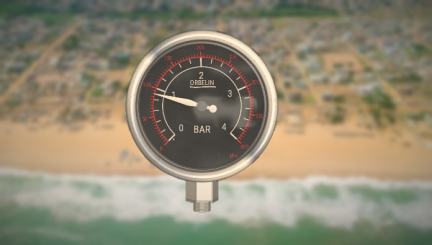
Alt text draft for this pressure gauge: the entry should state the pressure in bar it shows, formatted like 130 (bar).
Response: 0.9 (bar)
